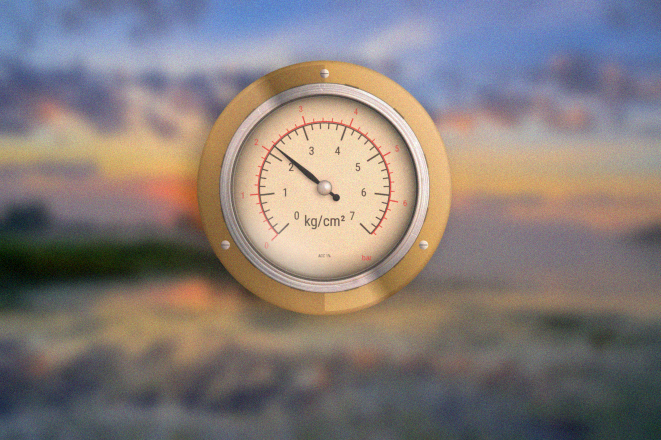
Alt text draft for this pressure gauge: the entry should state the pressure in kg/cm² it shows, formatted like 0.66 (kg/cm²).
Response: 2.2 (kg/cm²)
